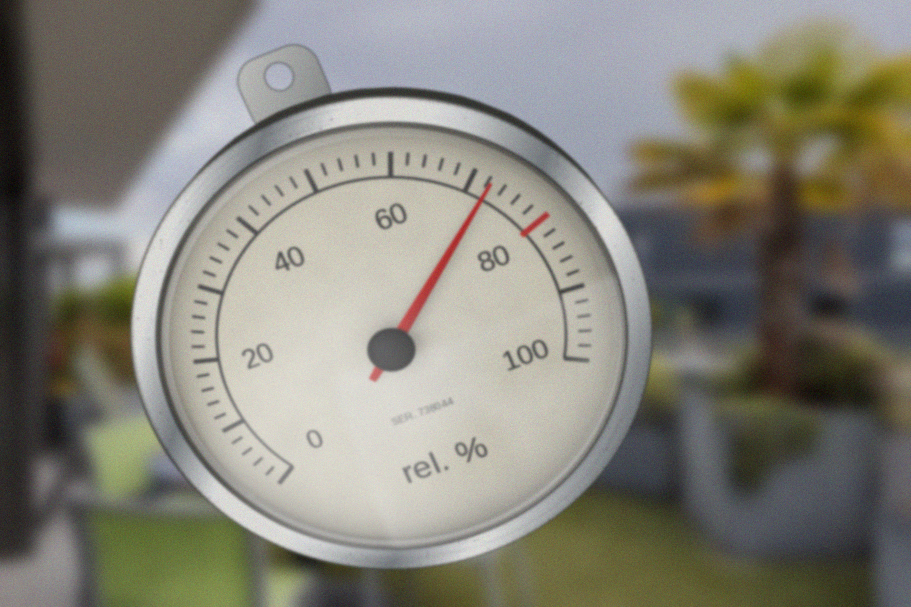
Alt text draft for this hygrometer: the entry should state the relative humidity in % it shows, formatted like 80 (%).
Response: 72 (%)
